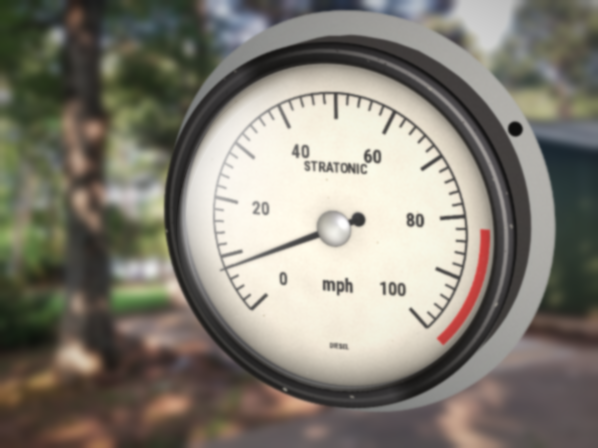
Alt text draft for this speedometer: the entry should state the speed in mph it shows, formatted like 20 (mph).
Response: 8 (mph)
